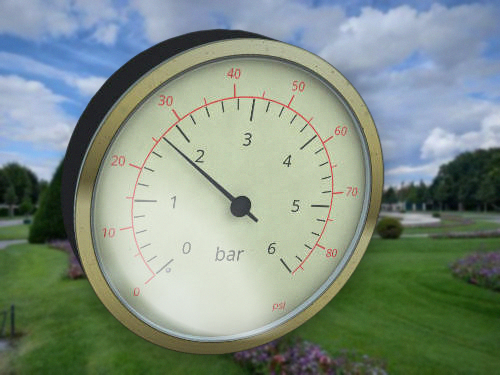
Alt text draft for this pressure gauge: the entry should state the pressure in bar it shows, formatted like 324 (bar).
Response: 1.8 (bar)
